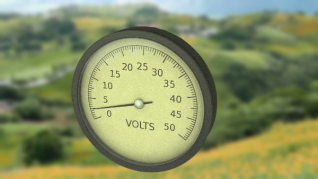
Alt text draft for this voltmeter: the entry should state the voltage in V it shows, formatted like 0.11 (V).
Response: 2.5 (V)
